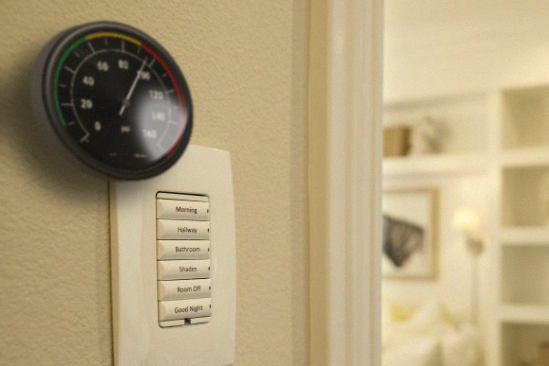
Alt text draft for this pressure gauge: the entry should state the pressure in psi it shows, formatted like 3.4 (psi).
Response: 95 (psi)
